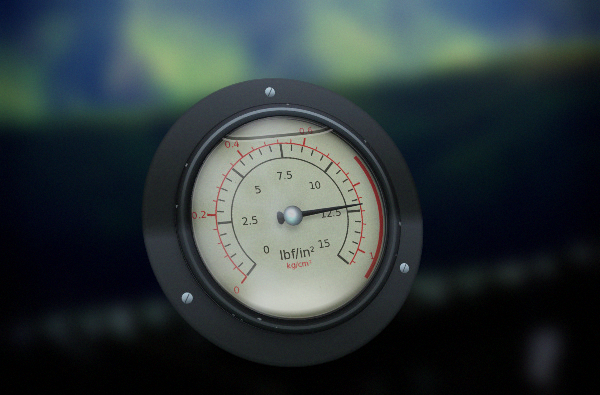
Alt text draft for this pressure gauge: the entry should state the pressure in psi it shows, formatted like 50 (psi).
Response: 12.25 (psi)
